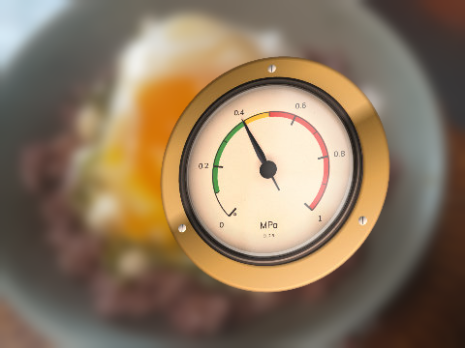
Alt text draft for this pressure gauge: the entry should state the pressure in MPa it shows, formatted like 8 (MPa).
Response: 0.4 (MPa)
